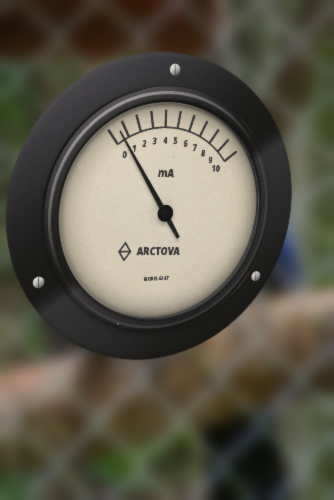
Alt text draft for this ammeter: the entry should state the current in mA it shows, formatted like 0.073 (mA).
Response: 0.5 (mA)
